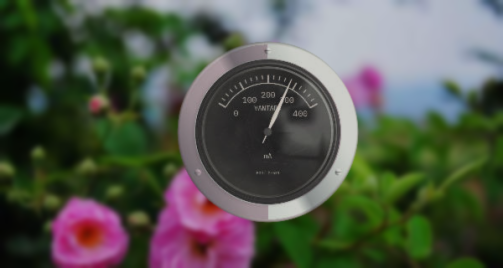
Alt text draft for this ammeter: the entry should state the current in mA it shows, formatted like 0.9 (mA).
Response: 280 (mA)
